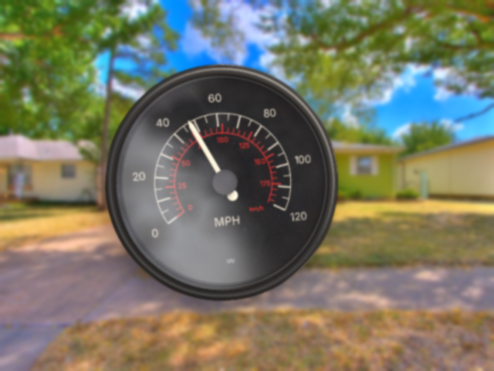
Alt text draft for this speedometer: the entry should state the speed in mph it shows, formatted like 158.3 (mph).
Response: 47.5 (mph)
